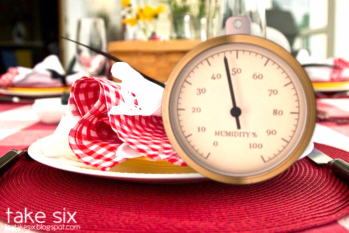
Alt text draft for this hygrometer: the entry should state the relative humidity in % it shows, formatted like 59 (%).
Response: 46 (%)
